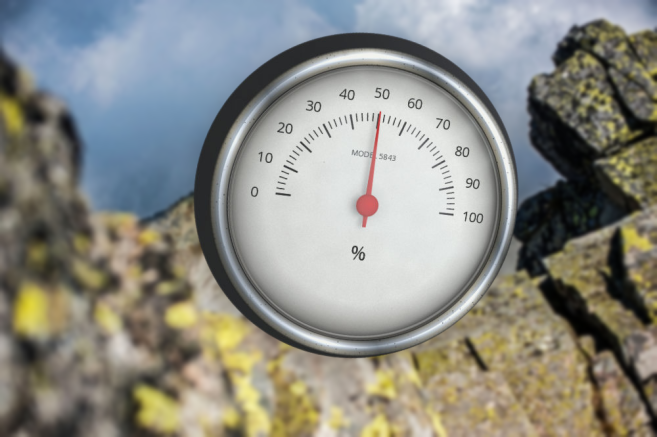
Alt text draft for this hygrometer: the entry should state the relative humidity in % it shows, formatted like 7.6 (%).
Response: 50 (%)
